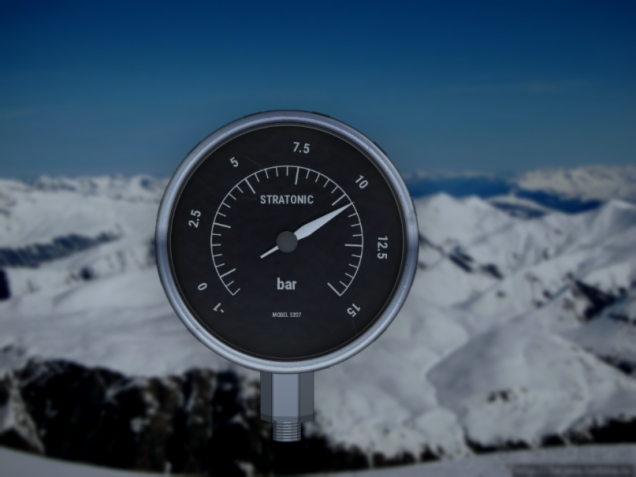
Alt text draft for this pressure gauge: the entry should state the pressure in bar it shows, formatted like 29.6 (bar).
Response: 10.5 (bar)
